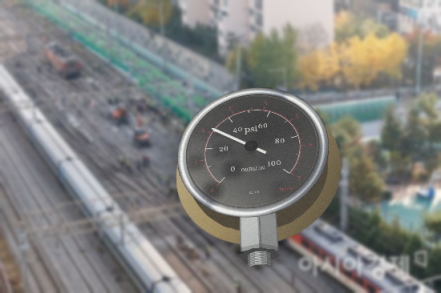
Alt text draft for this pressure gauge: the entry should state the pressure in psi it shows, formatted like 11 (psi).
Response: 30 (psi)
